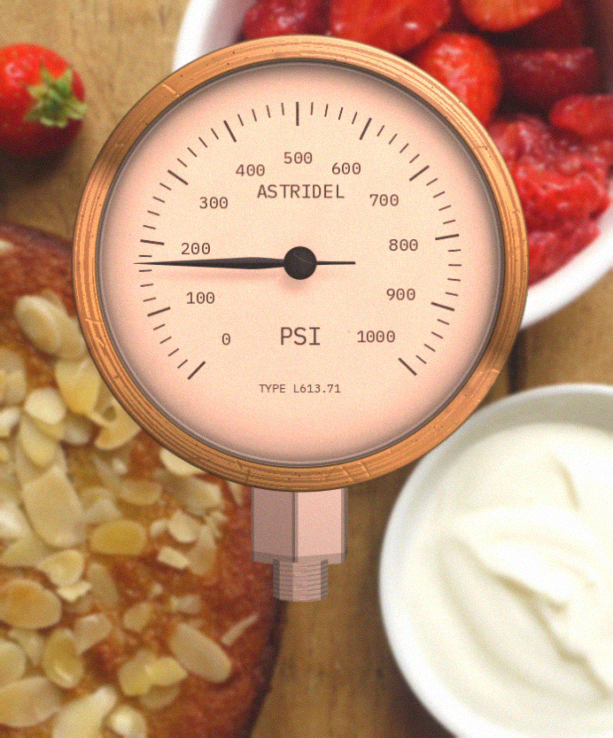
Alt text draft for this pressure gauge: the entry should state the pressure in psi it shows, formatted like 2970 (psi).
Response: 170 (psi)
